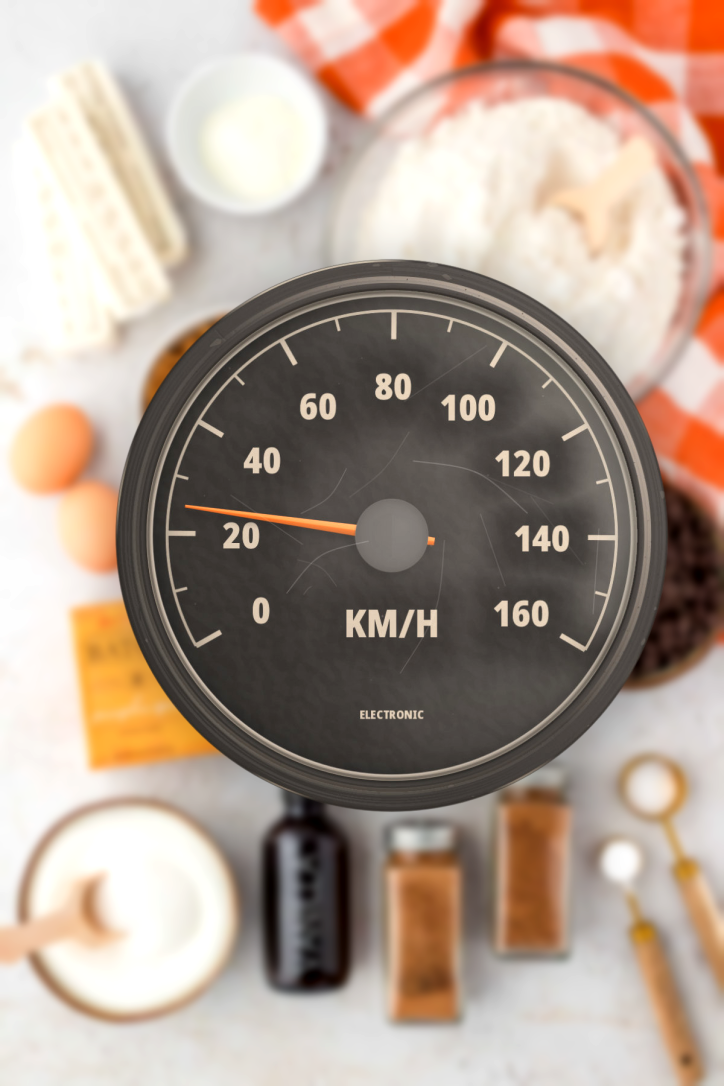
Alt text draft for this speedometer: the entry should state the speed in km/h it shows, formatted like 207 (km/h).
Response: 25 (km/h)
